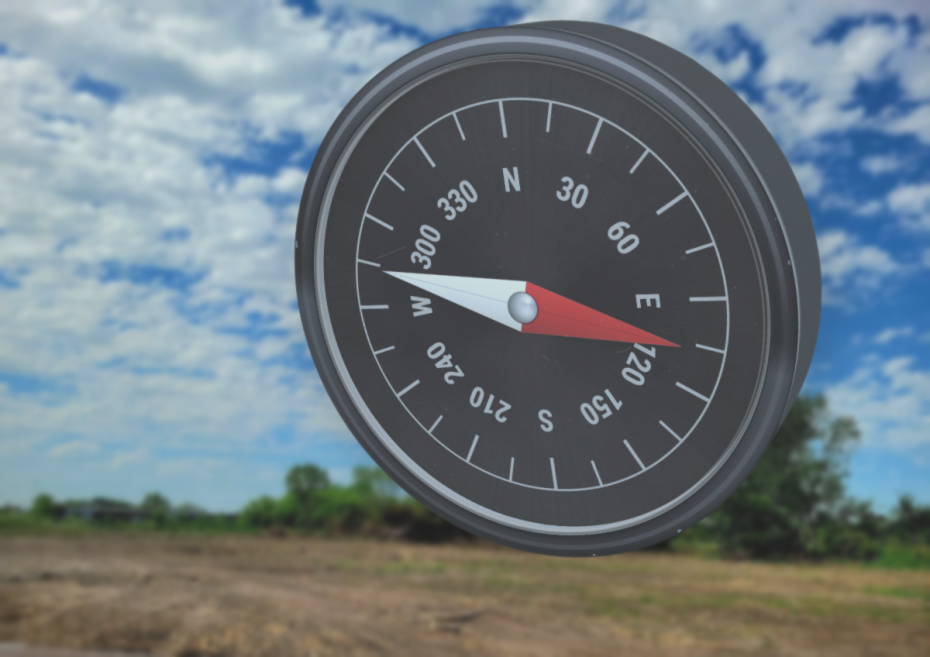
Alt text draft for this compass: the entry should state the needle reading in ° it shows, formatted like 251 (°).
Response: 105 (°)
